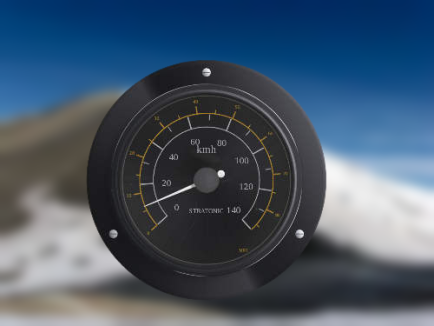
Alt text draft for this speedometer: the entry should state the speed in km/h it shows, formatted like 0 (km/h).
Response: 10 (km/h)
